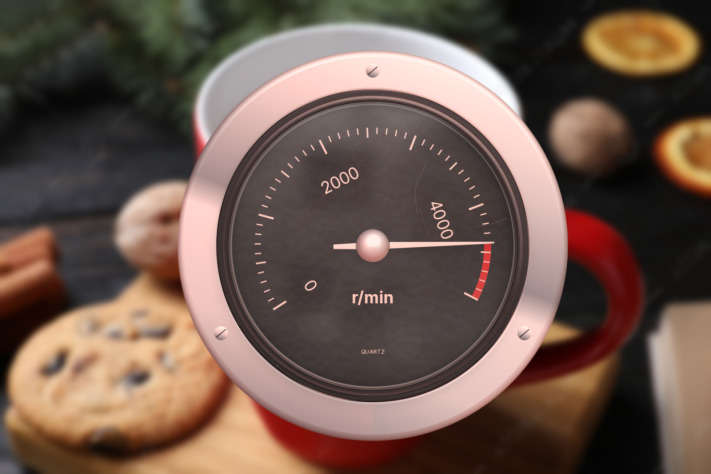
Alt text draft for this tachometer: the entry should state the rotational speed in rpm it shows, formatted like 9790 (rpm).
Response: 4400 (rpm)
